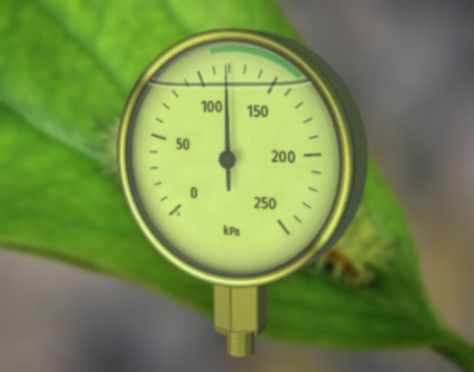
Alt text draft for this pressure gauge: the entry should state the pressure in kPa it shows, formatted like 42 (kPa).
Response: 120 (kPa)
